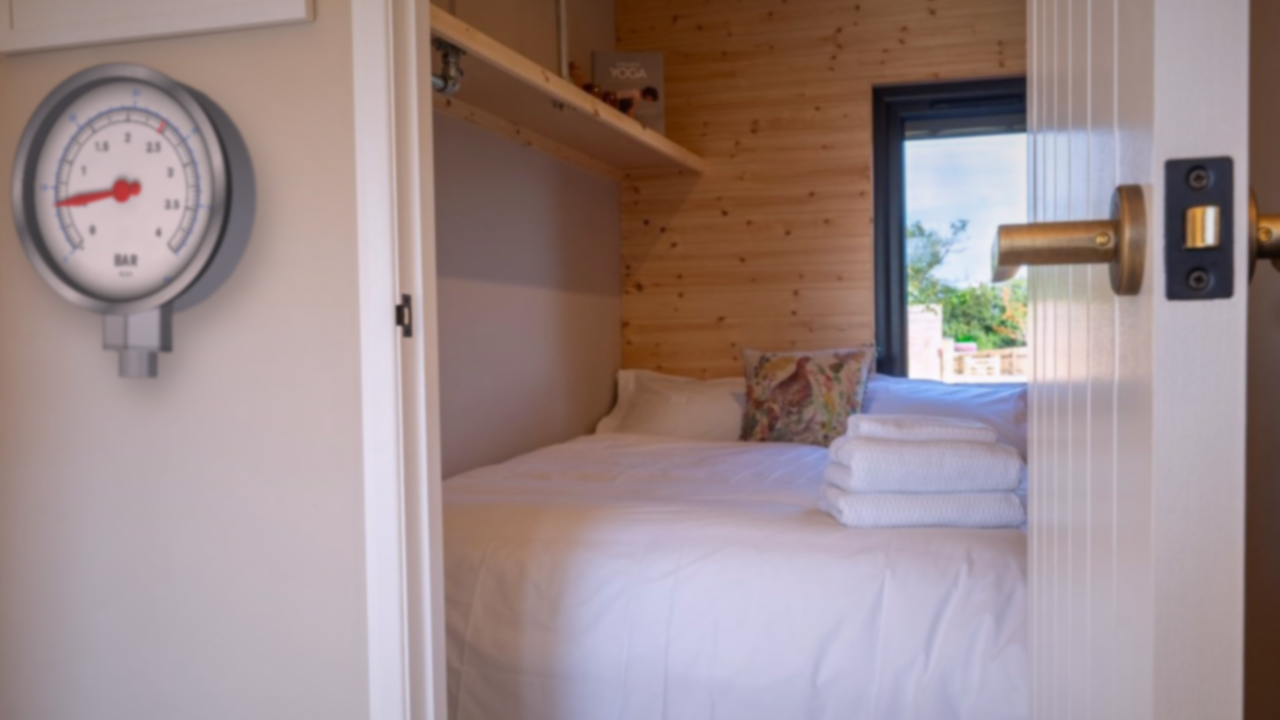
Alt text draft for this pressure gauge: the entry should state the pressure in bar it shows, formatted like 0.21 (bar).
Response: 0.5 (bar)
